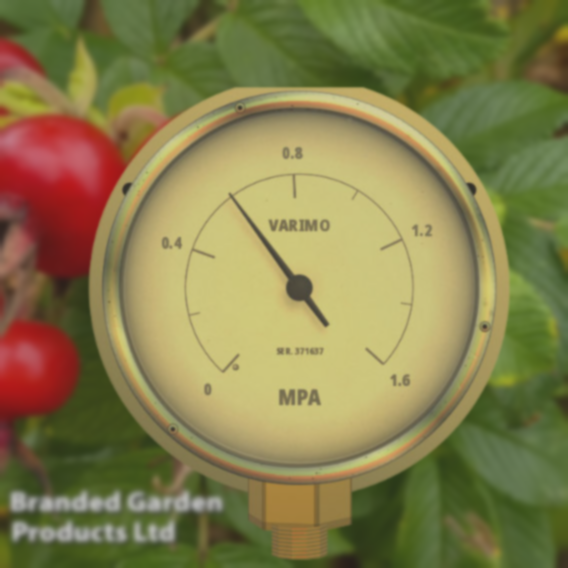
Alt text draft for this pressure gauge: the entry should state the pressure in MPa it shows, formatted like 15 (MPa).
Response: 0.6 (MPa)
